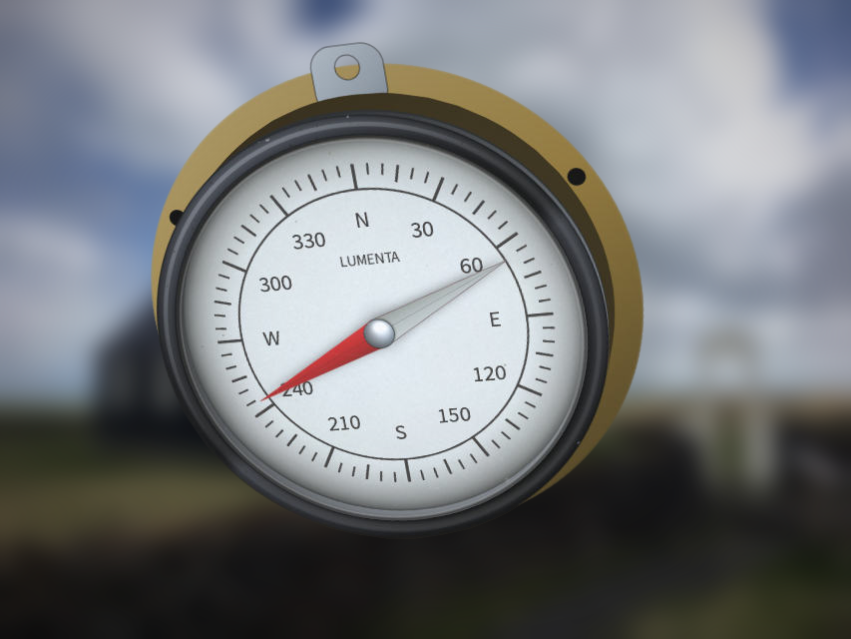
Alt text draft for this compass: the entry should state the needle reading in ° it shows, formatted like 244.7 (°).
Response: 245 (°)
